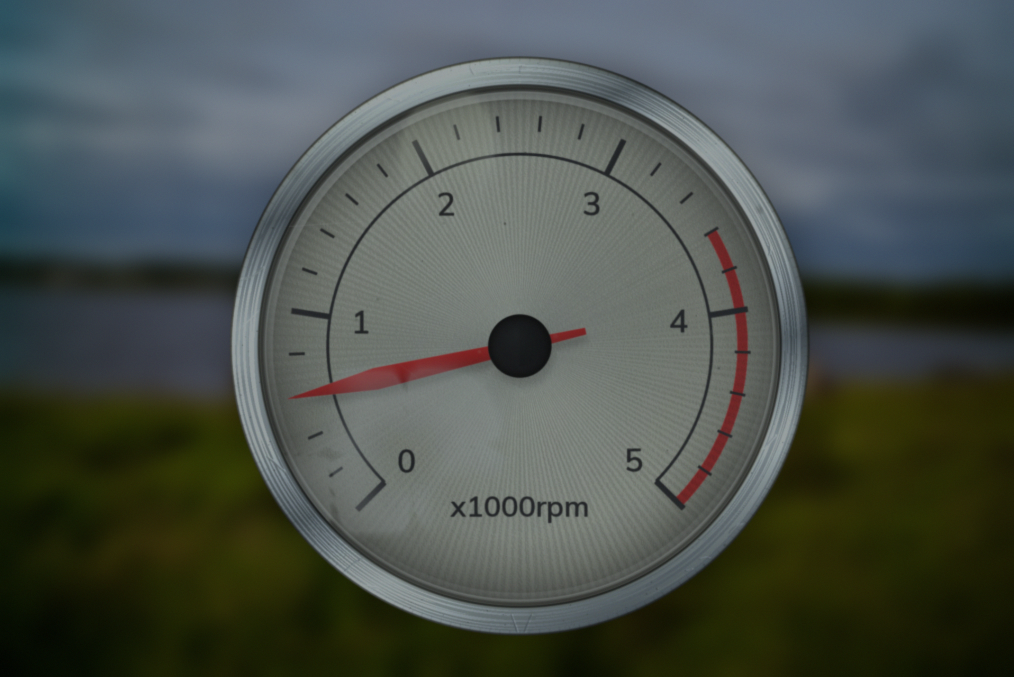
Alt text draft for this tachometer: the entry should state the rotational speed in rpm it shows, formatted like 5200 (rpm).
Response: 600 (rpm)
